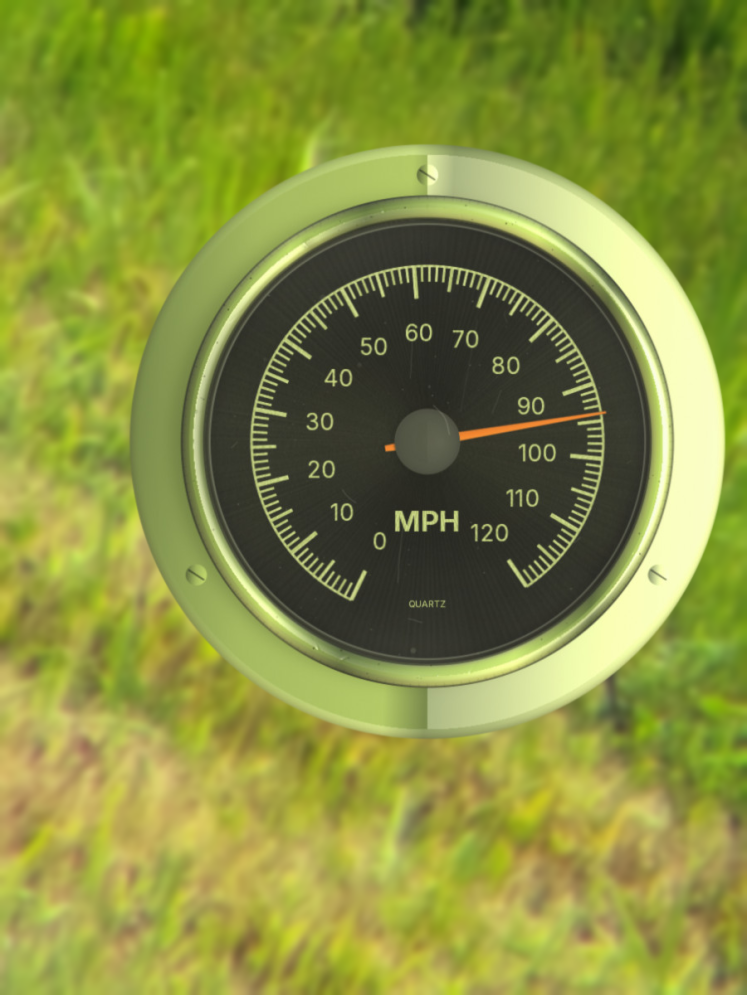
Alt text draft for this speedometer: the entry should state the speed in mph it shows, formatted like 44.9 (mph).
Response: 94 (mph)
